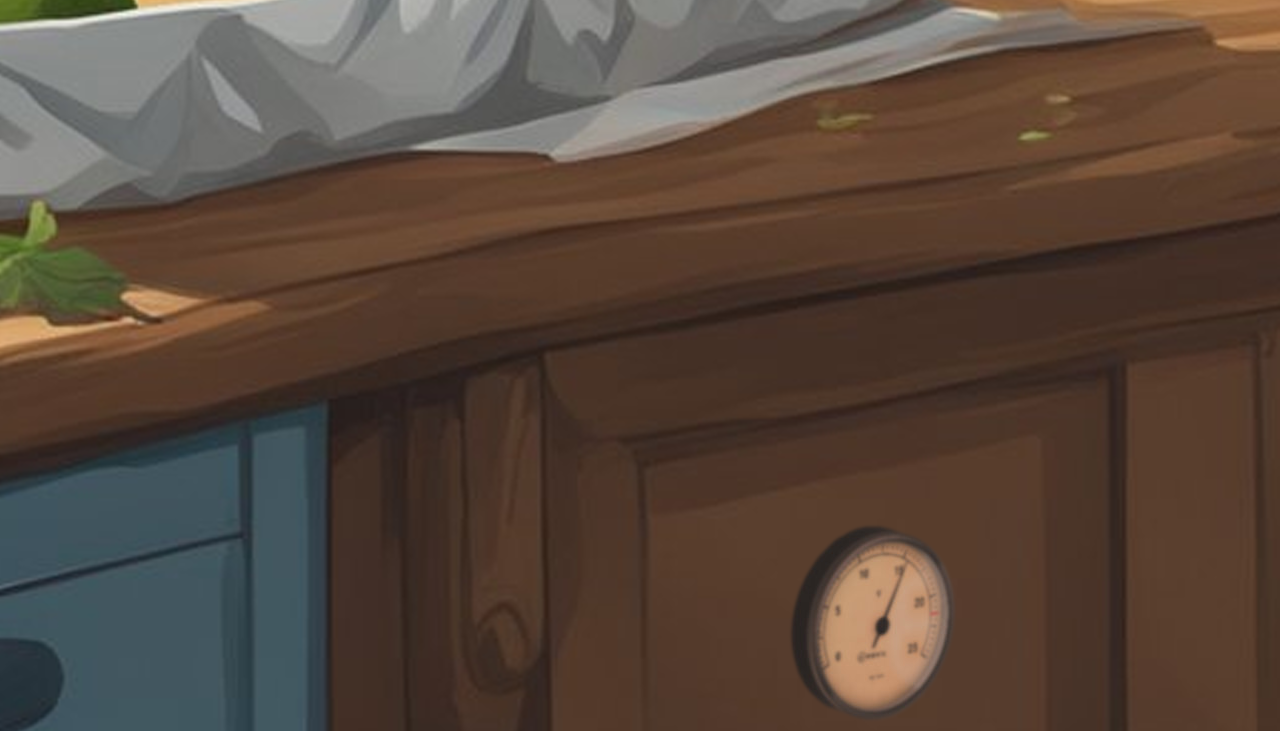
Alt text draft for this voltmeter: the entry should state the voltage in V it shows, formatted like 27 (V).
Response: 15 (V)
